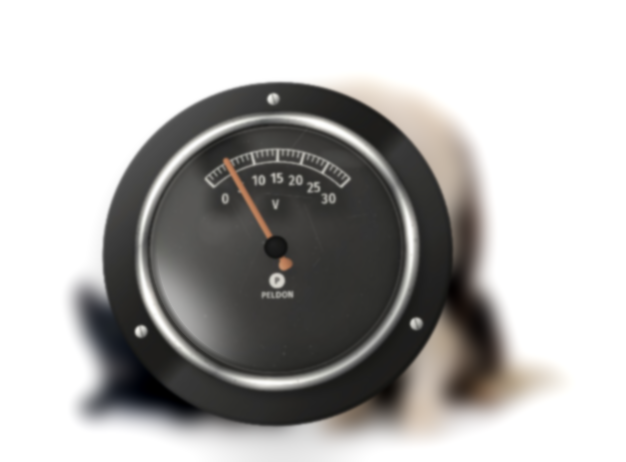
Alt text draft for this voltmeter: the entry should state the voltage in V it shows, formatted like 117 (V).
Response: 5 (V)
